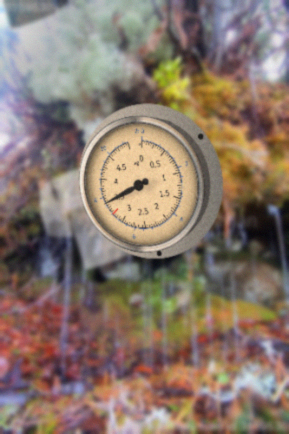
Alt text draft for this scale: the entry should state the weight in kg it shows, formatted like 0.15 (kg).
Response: 3.5 (kg)
